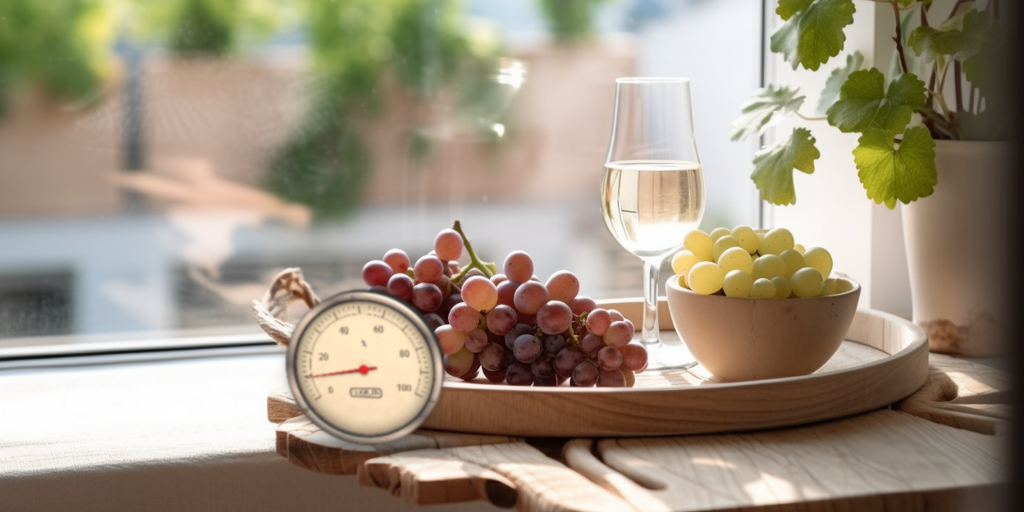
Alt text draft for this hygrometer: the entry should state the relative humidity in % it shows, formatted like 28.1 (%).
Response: 10 (%)
